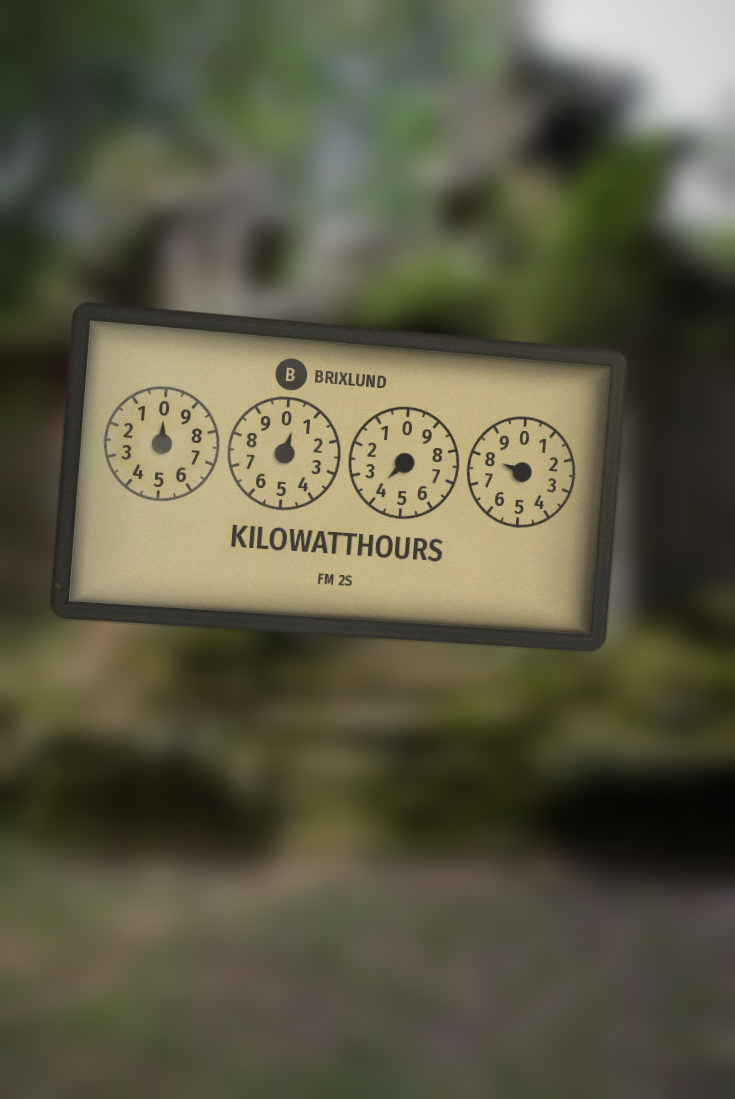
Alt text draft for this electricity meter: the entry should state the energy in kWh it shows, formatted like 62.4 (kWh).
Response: 38 (kWh)
